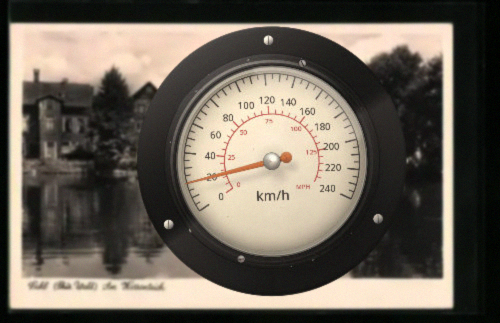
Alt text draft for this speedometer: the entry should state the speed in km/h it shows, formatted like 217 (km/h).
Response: 20 (km/h)
